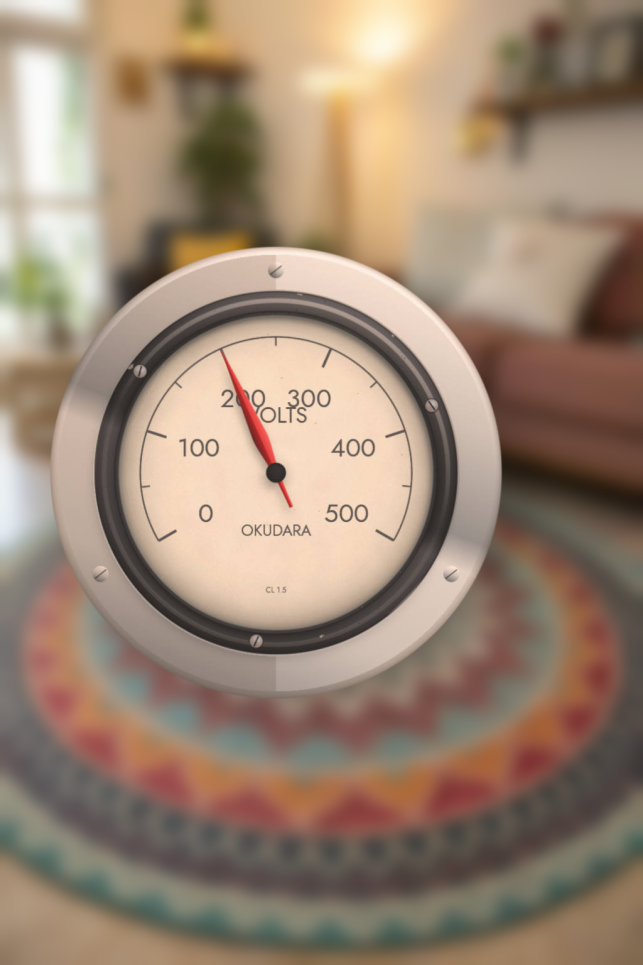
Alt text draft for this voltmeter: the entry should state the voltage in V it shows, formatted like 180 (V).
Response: 200 (V)
